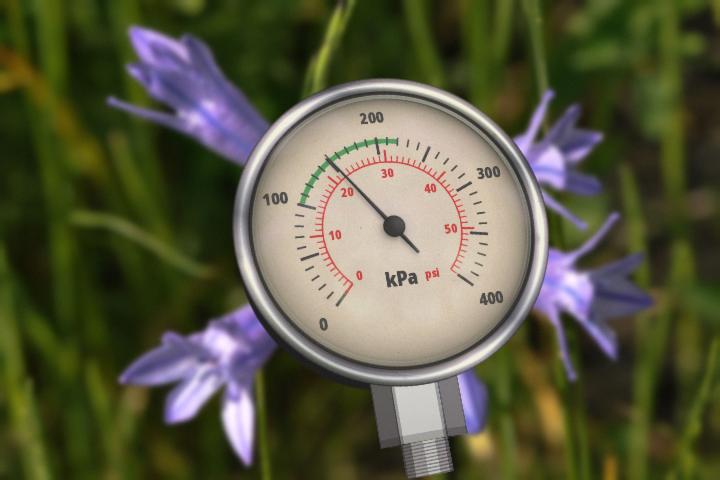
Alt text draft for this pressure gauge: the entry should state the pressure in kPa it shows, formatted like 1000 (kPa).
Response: 150 (kPa)
